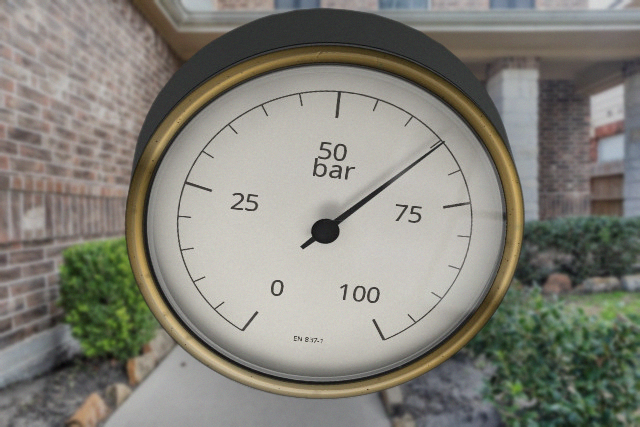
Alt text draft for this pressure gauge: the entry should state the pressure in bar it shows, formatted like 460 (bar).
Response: 65 (bar)
